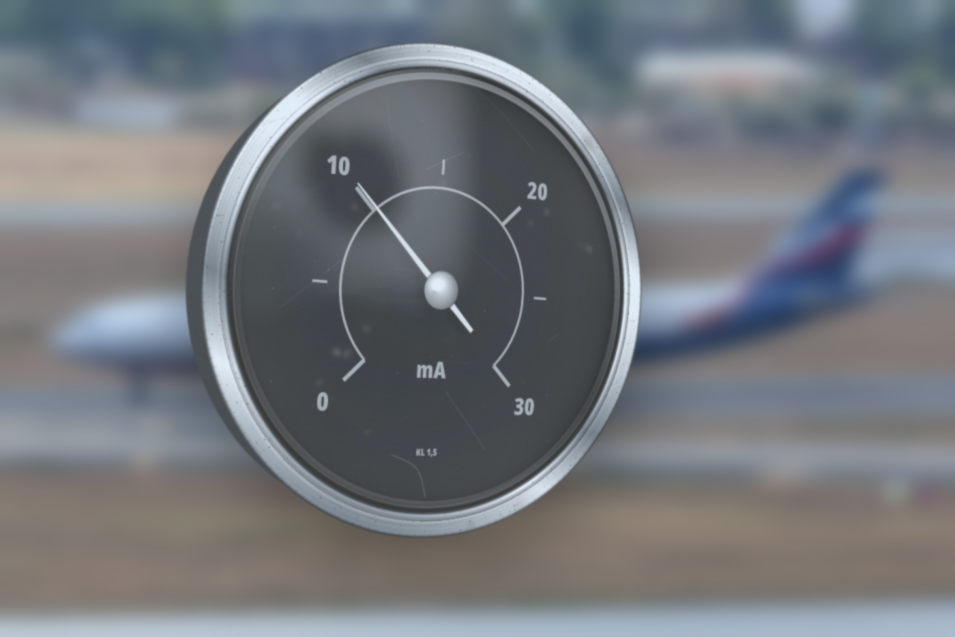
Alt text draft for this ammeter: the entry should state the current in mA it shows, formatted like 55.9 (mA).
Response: 10 (mA)
